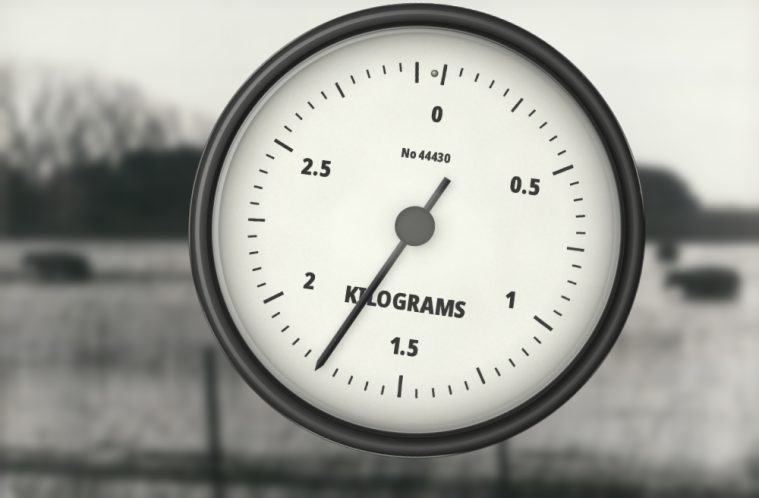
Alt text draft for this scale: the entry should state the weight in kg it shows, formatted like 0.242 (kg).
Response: 1.75 (kg)
